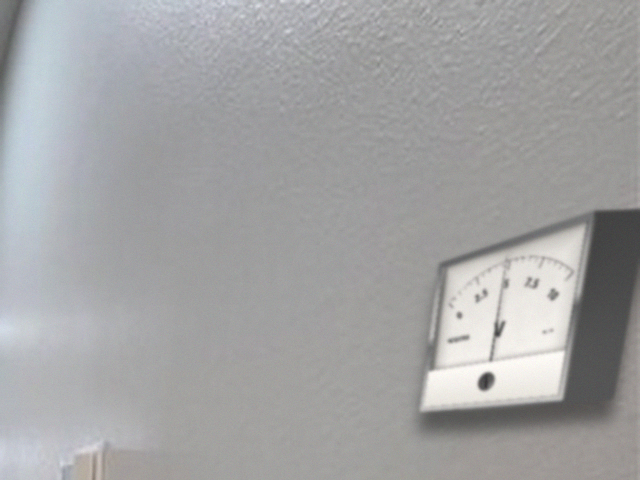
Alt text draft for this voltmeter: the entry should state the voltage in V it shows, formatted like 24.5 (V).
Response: 5 (V)
